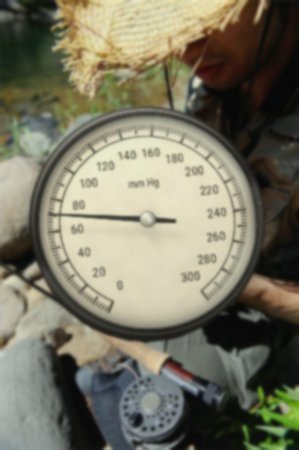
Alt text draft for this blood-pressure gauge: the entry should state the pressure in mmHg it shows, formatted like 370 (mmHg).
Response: 70 (mmHg)
